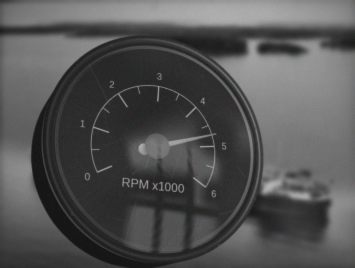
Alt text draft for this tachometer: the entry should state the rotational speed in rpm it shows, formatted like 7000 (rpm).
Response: 4750 (rpm)
